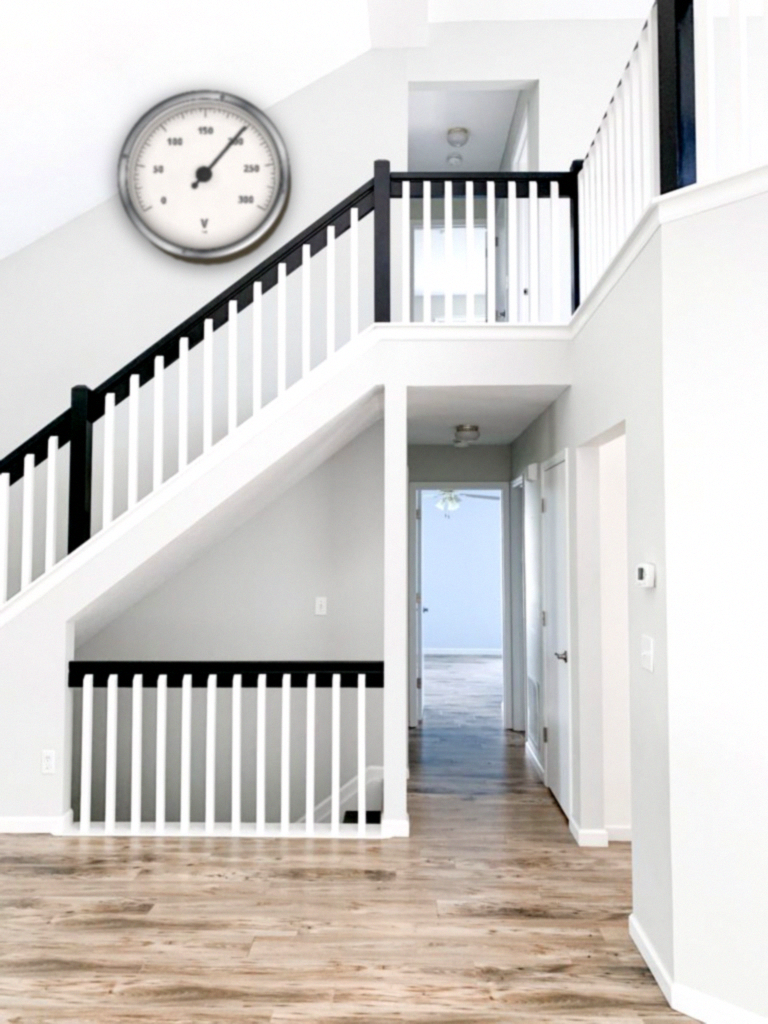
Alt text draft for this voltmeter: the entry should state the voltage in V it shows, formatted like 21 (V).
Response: 200 (V)
